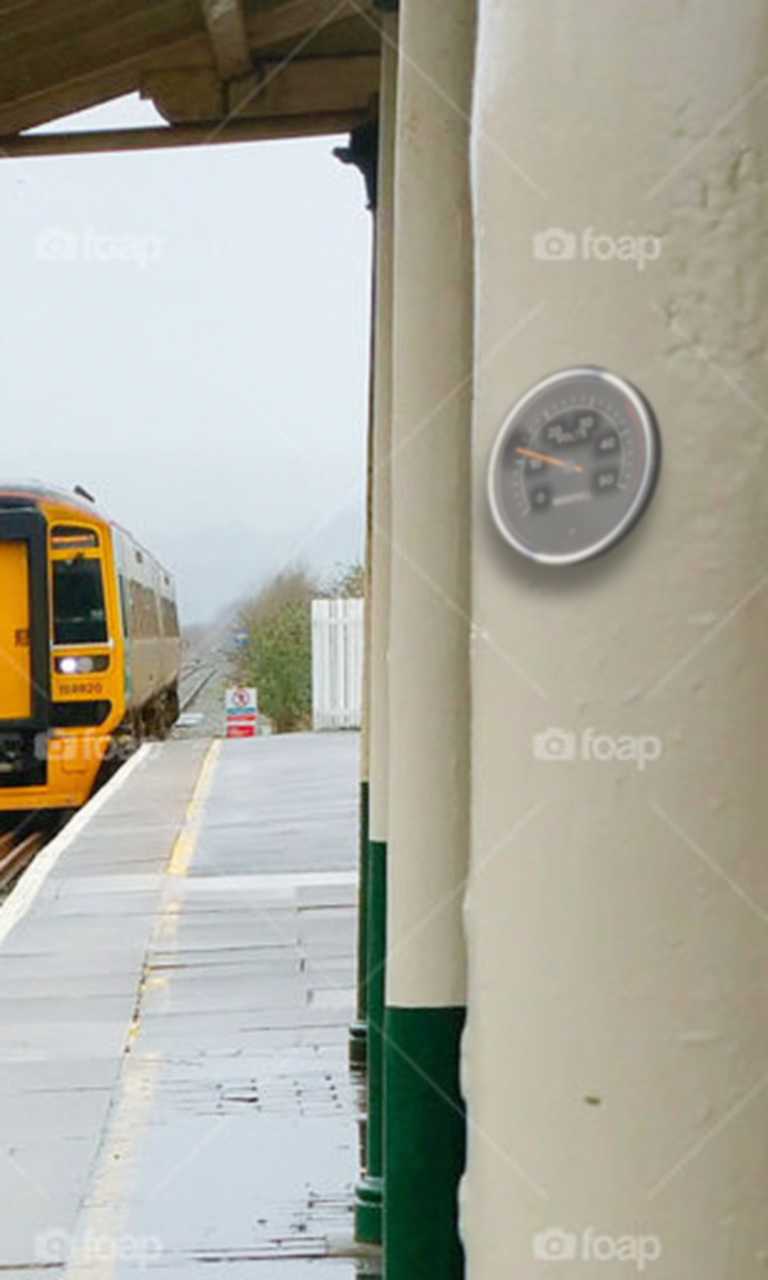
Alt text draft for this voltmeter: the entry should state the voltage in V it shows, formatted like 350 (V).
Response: 12 (V)
